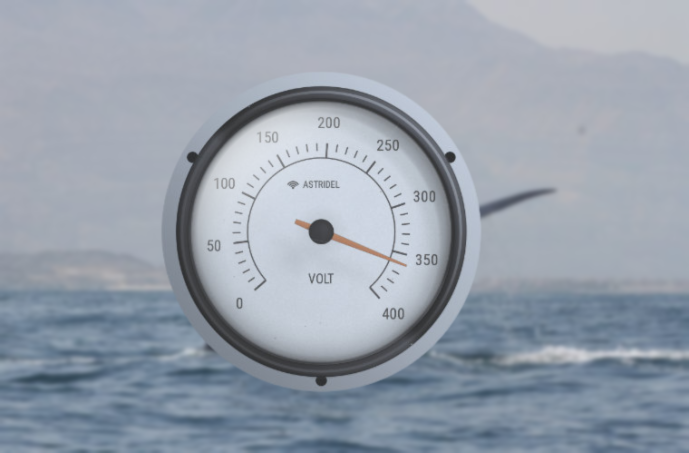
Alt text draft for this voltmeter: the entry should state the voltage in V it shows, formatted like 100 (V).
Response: 360 (V)
